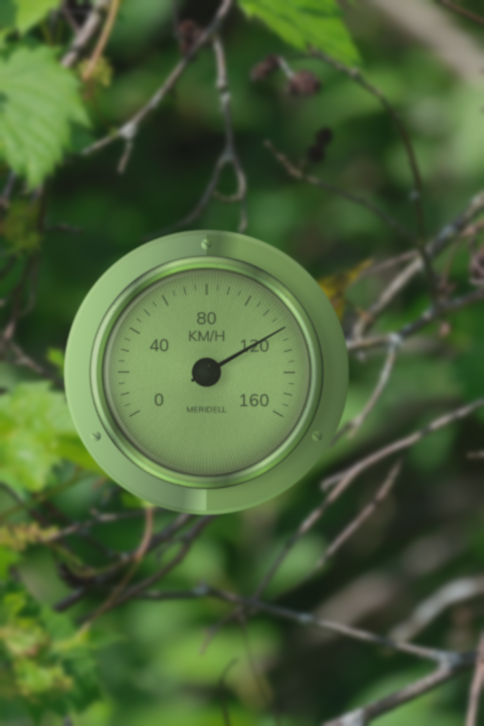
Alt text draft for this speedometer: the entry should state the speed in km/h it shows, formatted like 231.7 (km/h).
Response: 120 (km/h)
